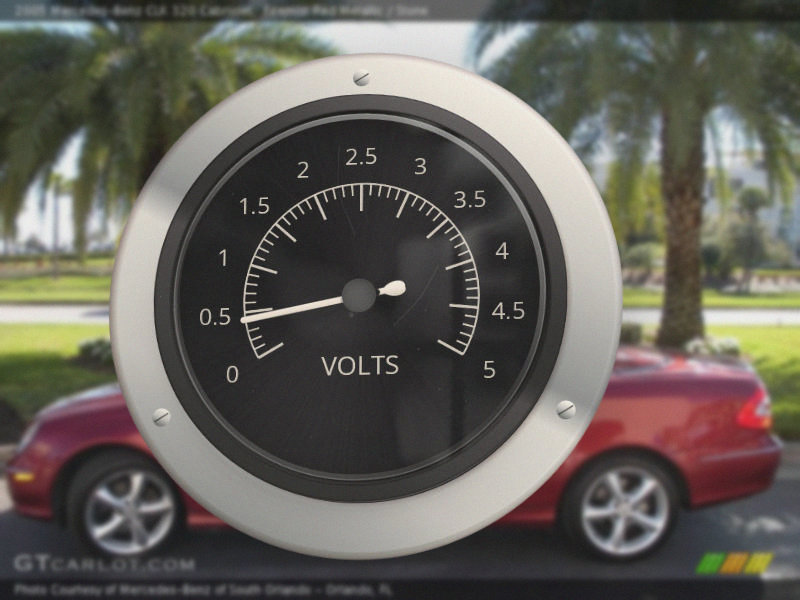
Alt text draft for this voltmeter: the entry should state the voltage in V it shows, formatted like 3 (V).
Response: 0.4 (V)
